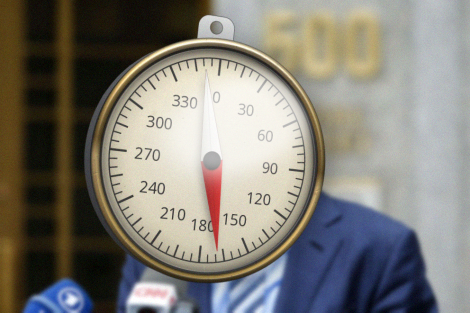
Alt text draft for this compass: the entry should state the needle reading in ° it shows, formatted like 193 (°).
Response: 170 (°)
